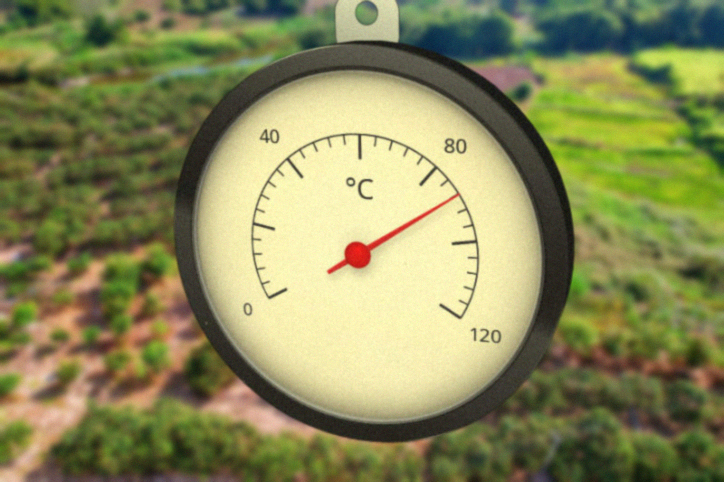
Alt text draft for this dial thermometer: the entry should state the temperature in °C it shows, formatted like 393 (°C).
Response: 88 (°C)
